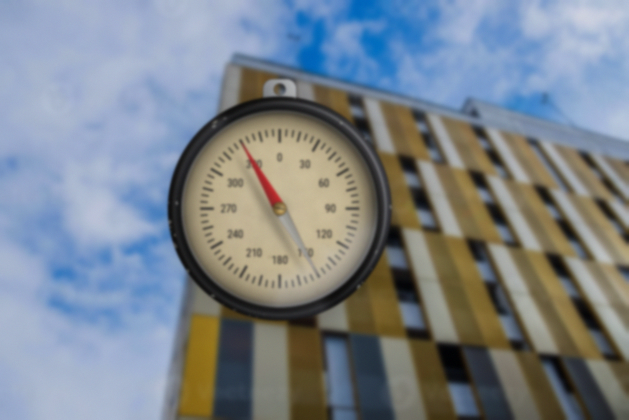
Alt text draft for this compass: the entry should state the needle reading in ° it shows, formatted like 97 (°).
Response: 330 (°)
